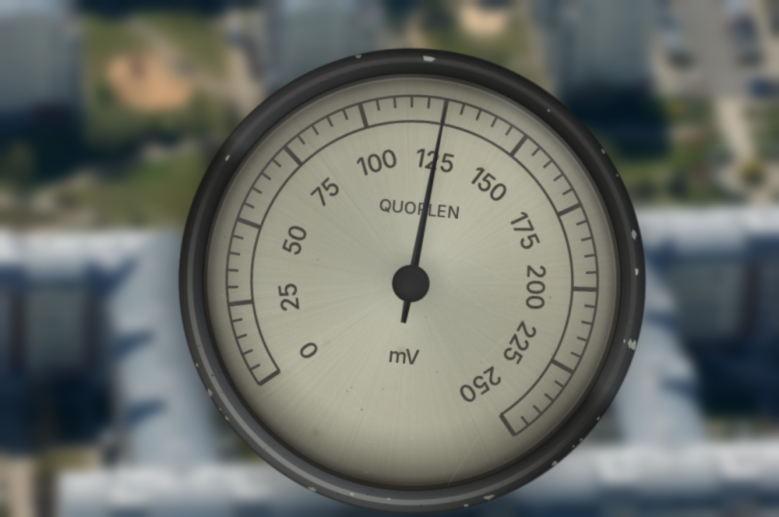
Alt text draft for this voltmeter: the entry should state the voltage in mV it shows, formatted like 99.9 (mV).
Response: 125 (mV)
